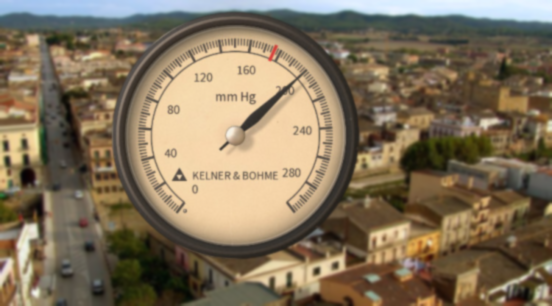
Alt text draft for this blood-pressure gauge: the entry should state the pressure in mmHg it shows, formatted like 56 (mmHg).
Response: 200 (mmHg)
